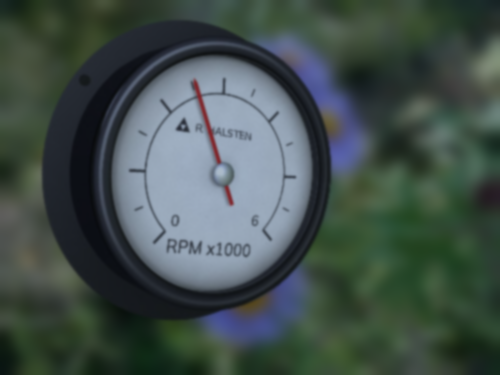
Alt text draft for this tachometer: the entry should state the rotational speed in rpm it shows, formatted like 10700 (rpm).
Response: 2500 (rpm)
